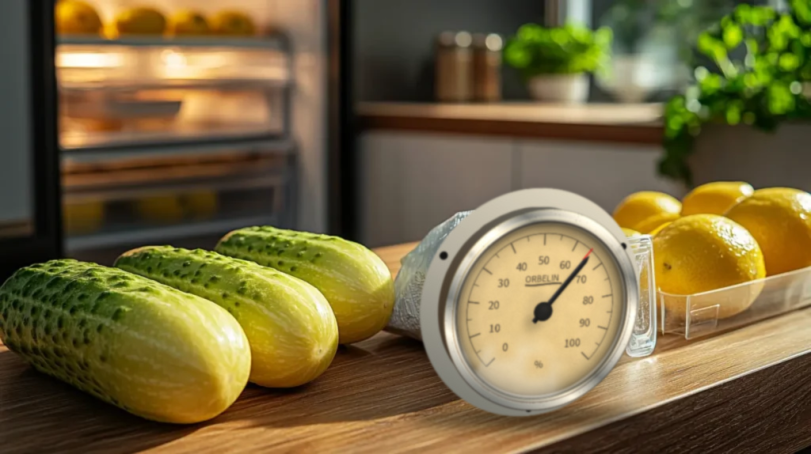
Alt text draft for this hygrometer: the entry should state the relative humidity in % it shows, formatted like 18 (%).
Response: 65 (%)
